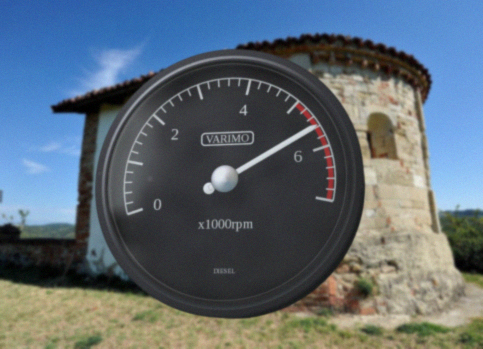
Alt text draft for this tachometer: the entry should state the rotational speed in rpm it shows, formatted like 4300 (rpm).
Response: 5600 (rpm)
